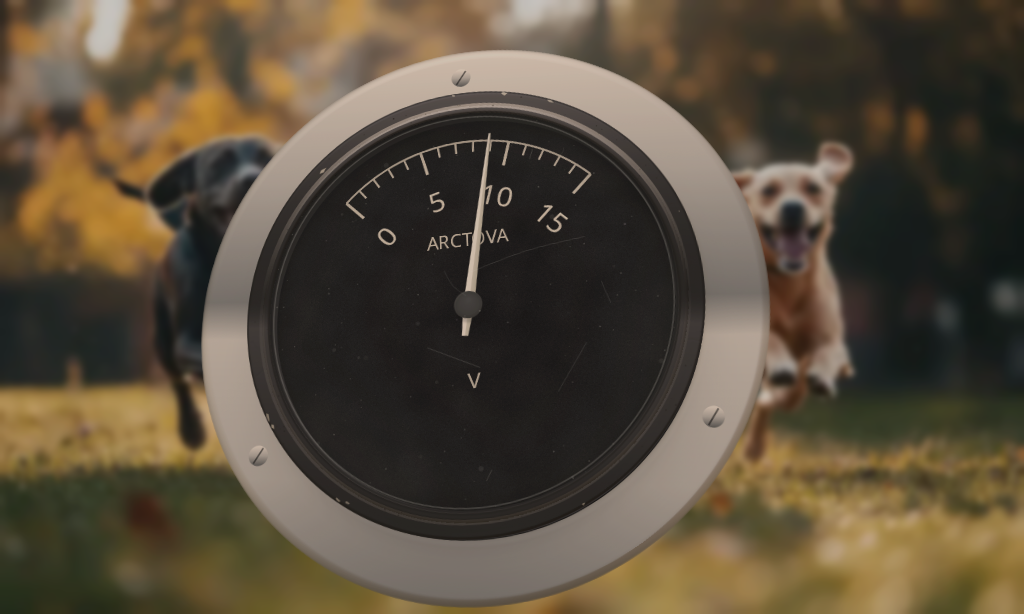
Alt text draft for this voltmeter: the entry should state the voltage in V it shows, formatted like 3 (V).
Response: 9 (V)
